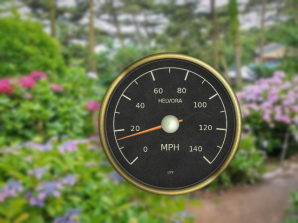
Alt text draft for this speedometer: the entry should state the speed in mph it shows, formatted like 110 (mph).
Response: 15 (mph)
